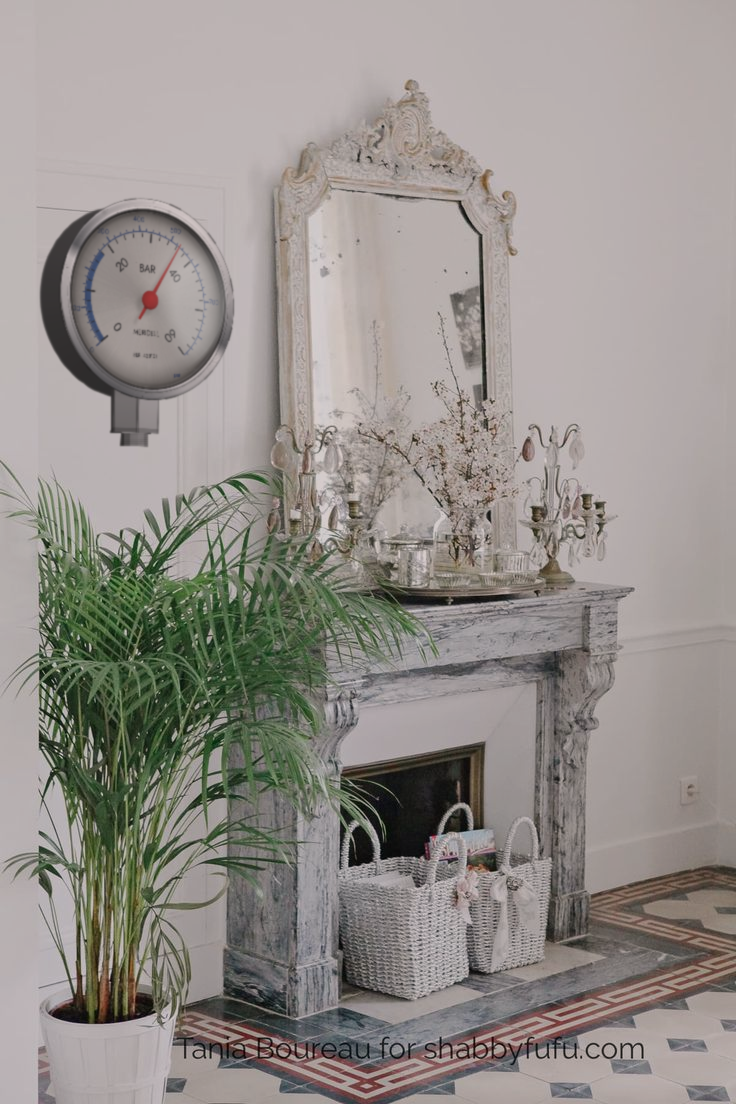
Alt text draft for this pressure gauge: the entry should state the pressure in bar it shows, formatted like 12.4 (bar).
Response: 36 (bar)
